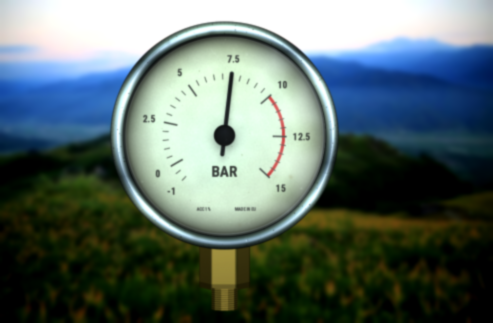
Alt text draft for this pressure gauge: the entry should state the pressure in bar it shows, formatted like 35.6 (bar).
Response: 7.5 (bar)
